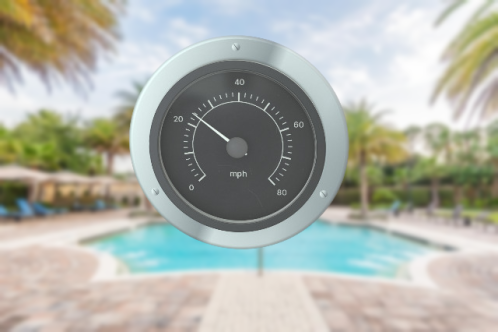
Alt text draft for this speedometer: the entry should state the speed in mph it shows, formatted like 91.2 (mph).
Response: 24 (mph)
